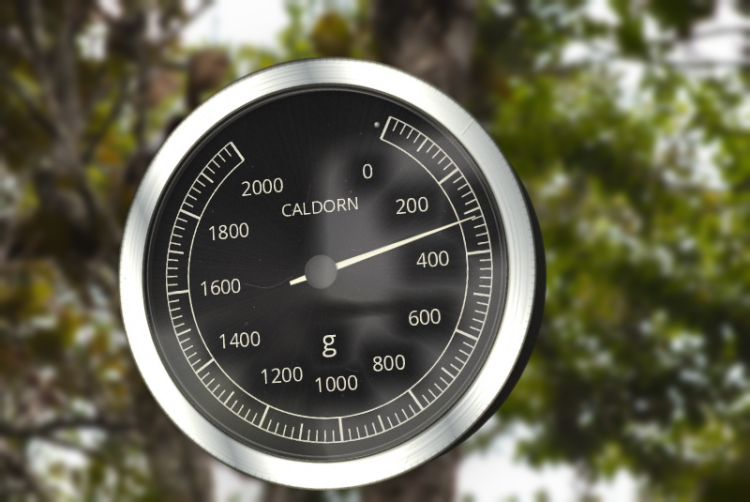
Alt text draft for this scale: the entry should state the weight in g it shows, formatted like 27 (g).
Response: 320 (g)
